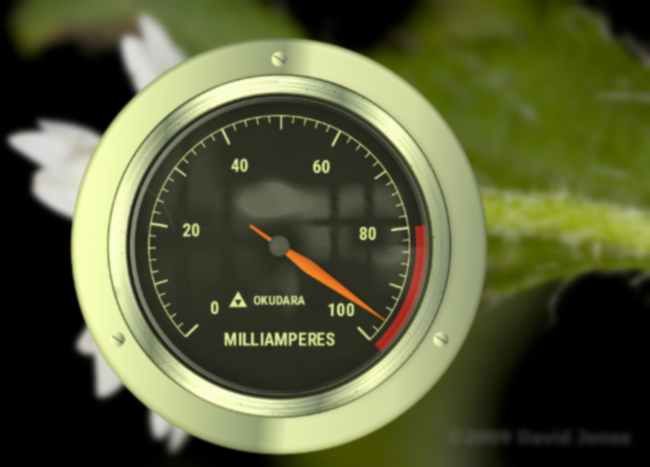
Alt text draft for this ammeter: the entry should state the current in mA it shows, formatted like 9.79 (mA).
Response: 96 (mA)
